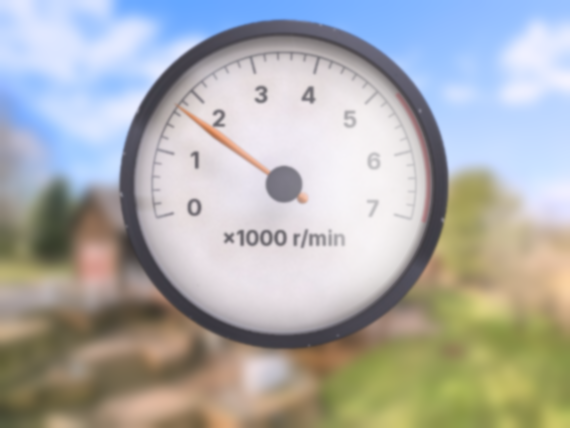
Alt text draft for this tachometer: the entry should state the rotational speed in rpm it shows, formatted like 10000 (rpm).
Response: 1700 (rpm)
